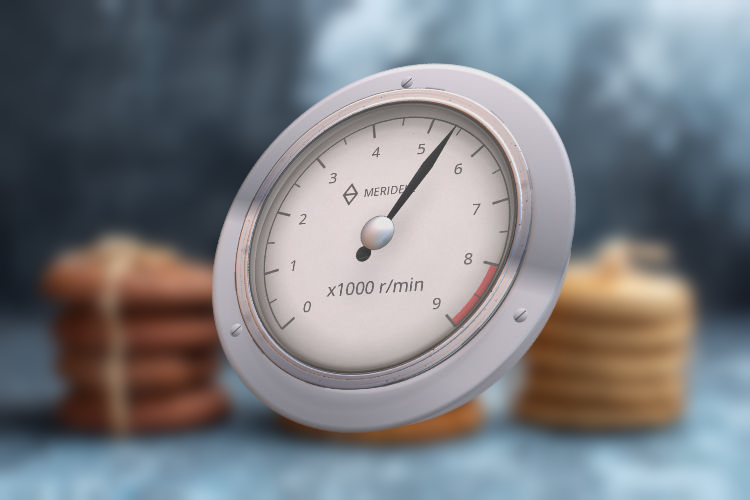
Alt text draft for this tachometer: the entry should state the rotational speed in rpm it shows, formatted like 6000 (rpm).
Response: 5500 (rpm)
